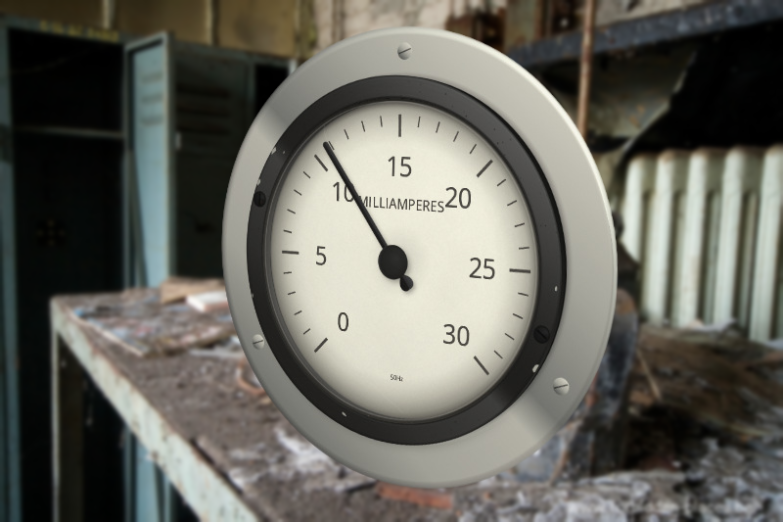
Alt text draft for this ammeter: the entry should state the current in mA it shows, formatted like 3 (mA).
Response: 11 (mA)
